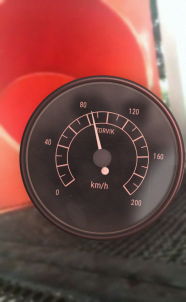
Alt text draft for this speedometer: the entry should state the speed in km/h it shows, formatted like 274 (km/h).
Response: 85 (km/h)
